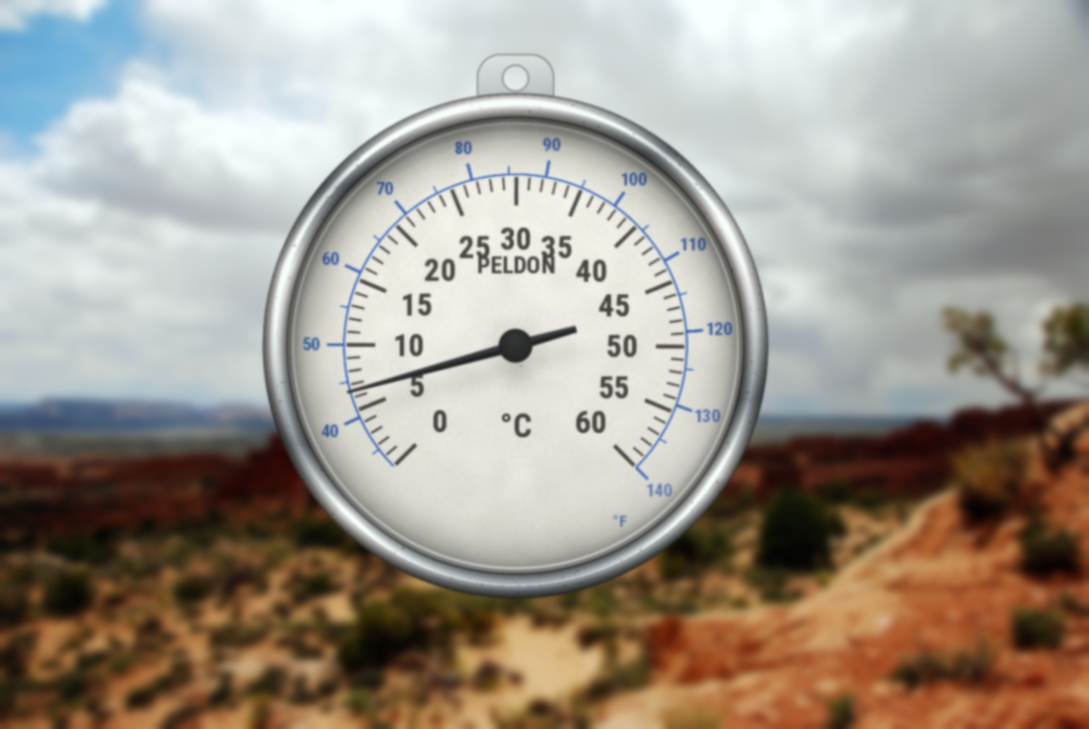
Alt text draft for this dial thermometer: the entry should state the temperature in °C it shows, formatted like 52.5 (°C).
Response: 6.5 (°C)
